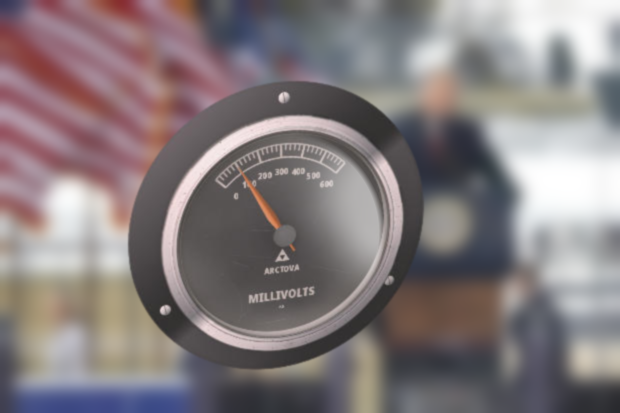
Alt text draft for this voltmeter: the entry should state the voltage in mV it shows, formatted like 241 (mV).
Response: 100 (mV)
